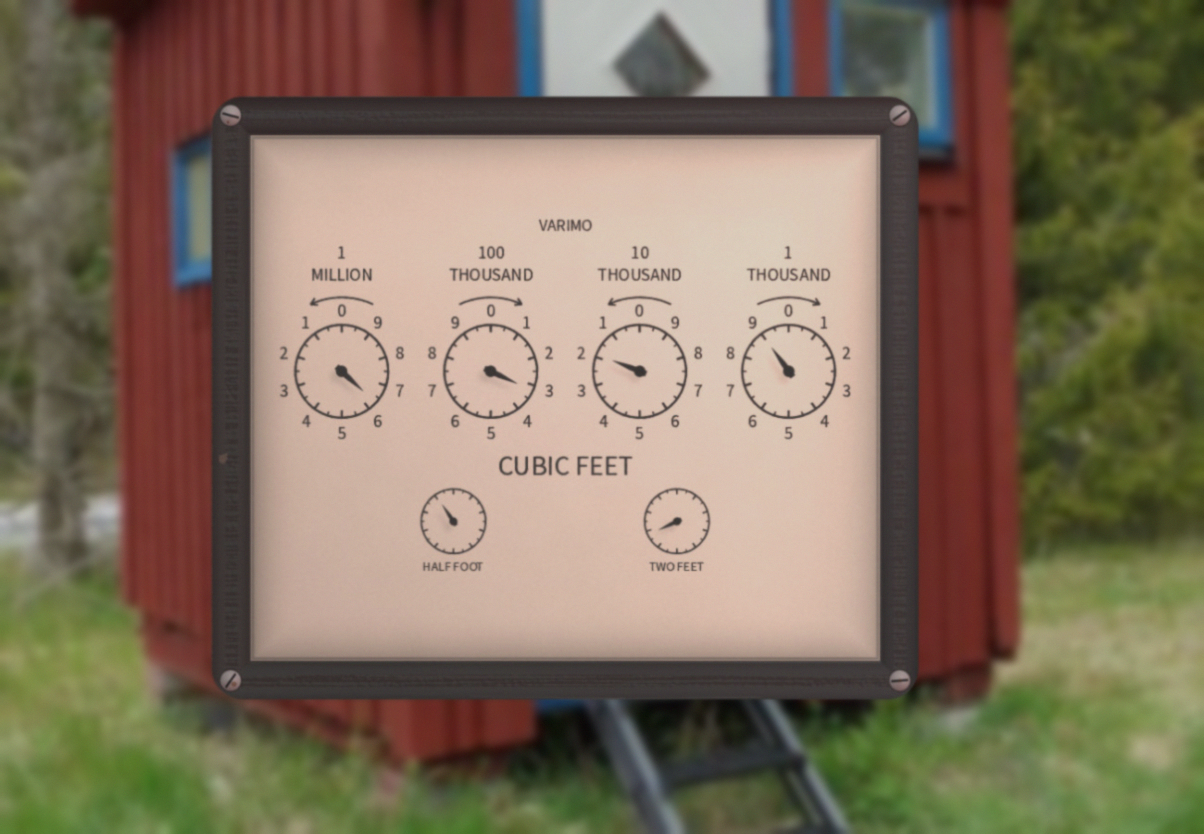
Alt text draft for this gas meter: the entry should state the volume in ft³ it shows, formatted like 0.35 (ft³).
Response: 631900 (ft³)
